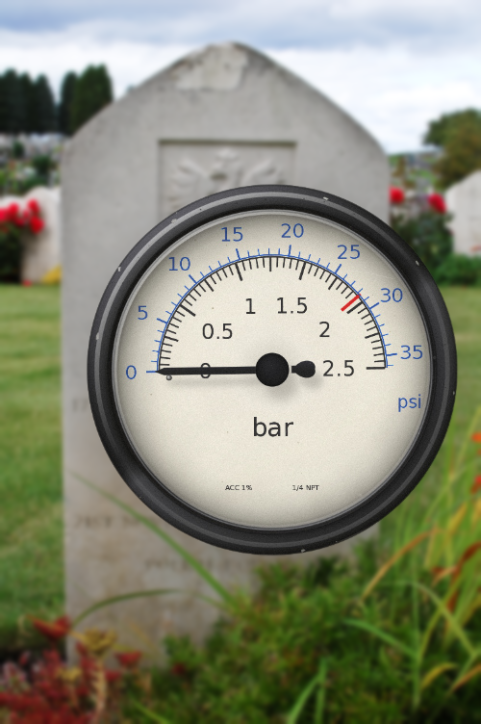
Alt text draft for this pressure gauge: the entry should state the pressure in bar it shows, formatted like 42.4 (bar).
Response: 0 (bar)
